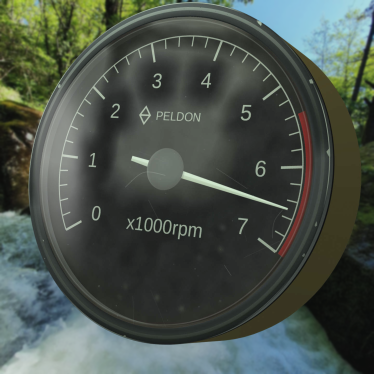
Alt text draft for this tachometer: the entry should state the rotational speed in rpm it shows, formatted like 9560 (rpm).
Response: 6500 (rpm)
